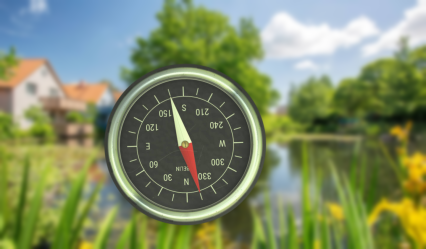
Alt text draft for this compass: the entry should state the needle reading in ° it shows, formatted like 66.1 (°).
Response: 345 (°)
